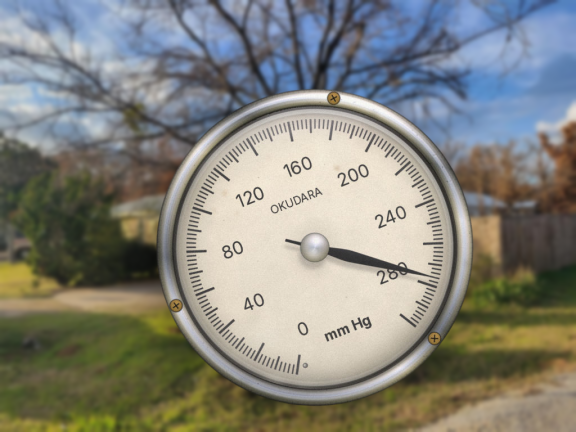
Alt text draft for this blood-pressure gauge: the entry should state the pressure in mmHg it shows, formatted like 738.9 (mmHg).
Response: 276 (mmHg)
